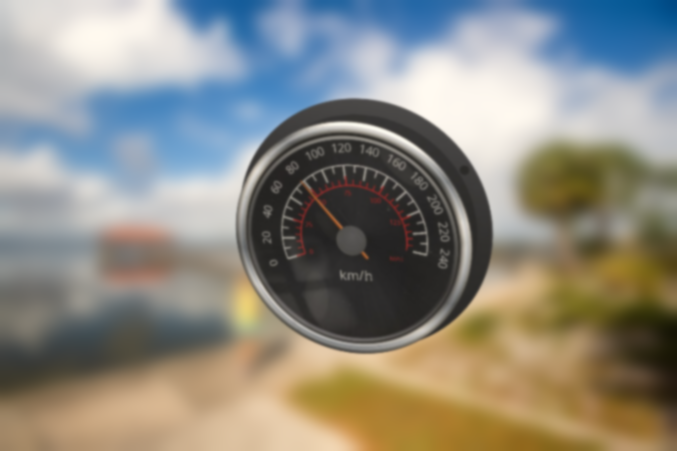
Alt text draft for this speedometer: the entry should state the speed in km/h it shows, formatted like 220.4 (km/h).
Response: 80 (km/h)
